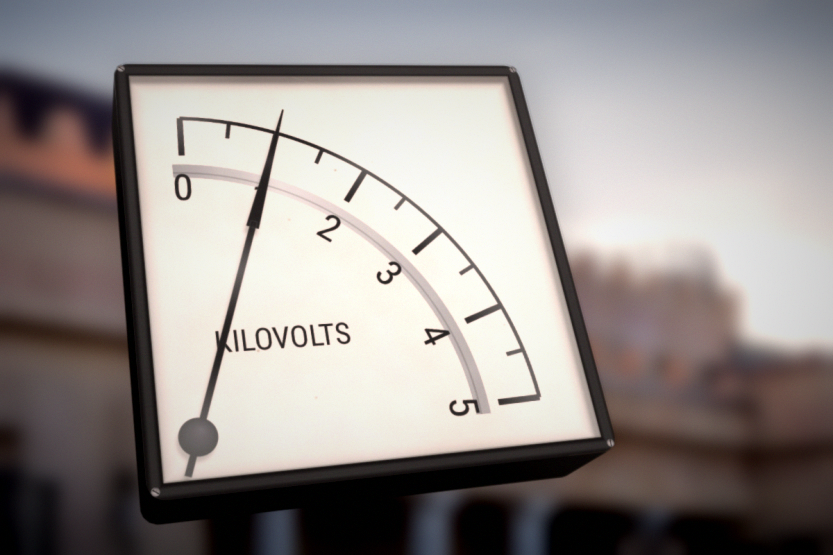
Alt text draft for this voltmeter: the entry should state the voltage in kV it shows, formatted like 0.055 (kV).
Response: 1 (kV)
